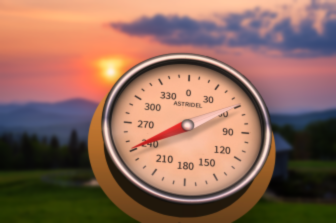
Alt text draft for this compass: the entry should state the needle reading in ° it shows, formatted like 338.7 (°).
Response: 240 (°)
